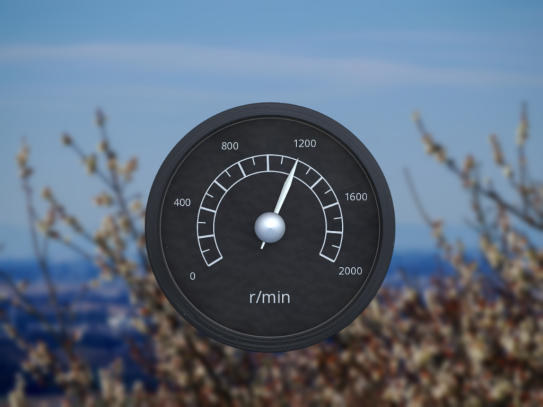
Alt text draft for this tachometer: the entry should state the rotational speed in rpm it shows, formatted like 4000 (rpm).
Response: 1200 (rpm)
